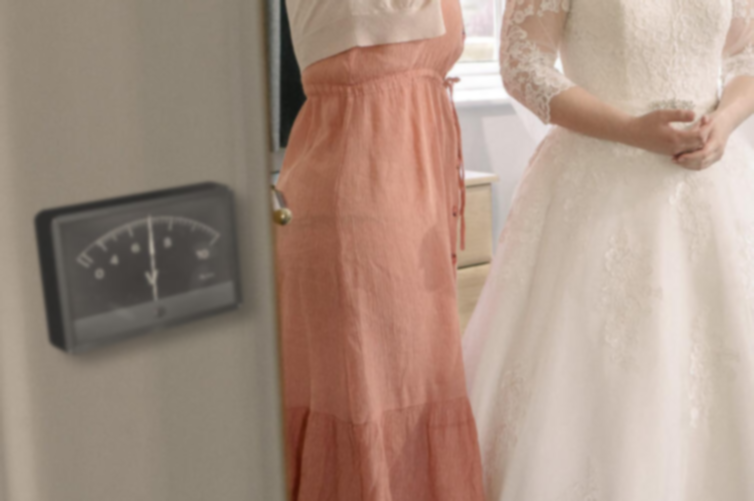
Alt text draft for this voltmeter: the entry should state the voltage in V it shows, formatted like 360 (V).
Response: 7 (V)
